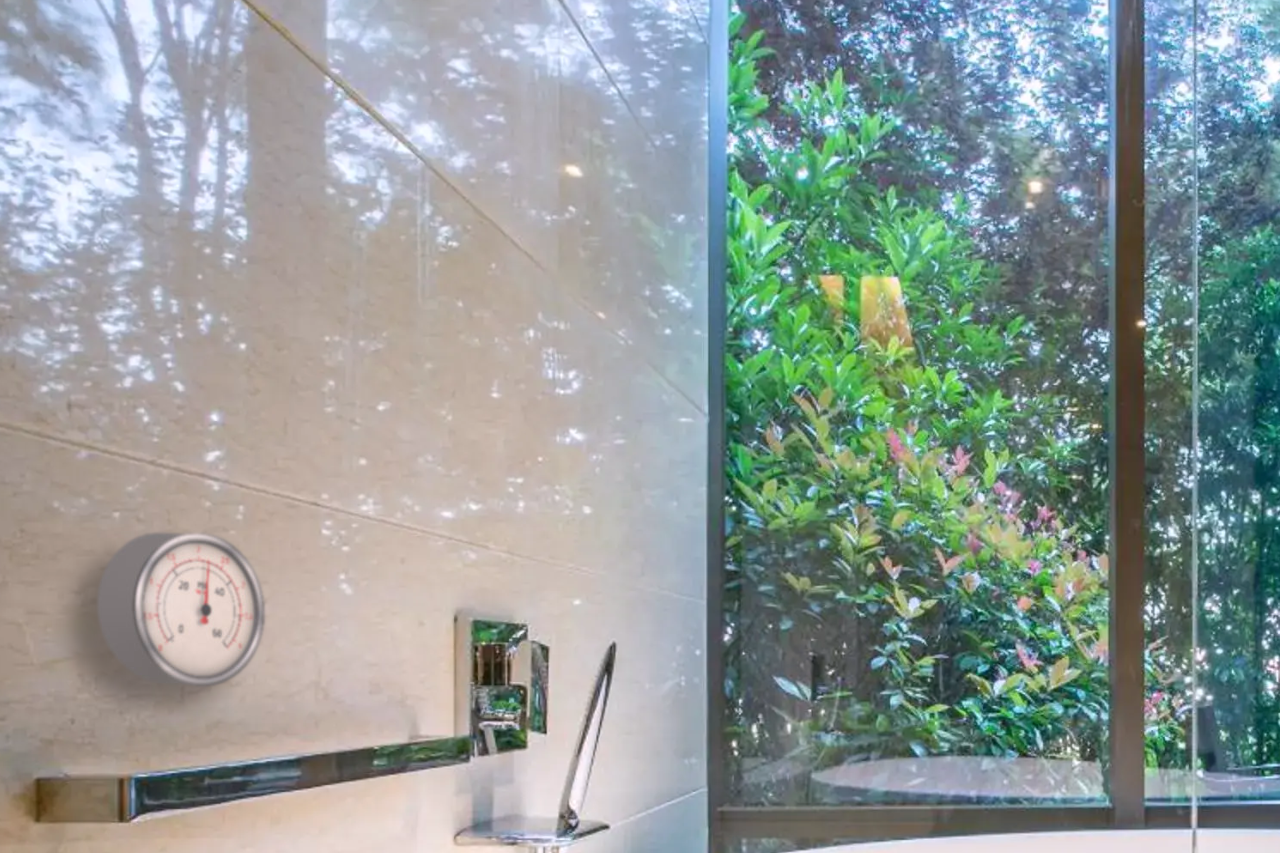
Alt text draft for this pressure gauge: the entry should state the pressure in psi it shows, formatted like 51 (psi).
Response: 30 (psi)
